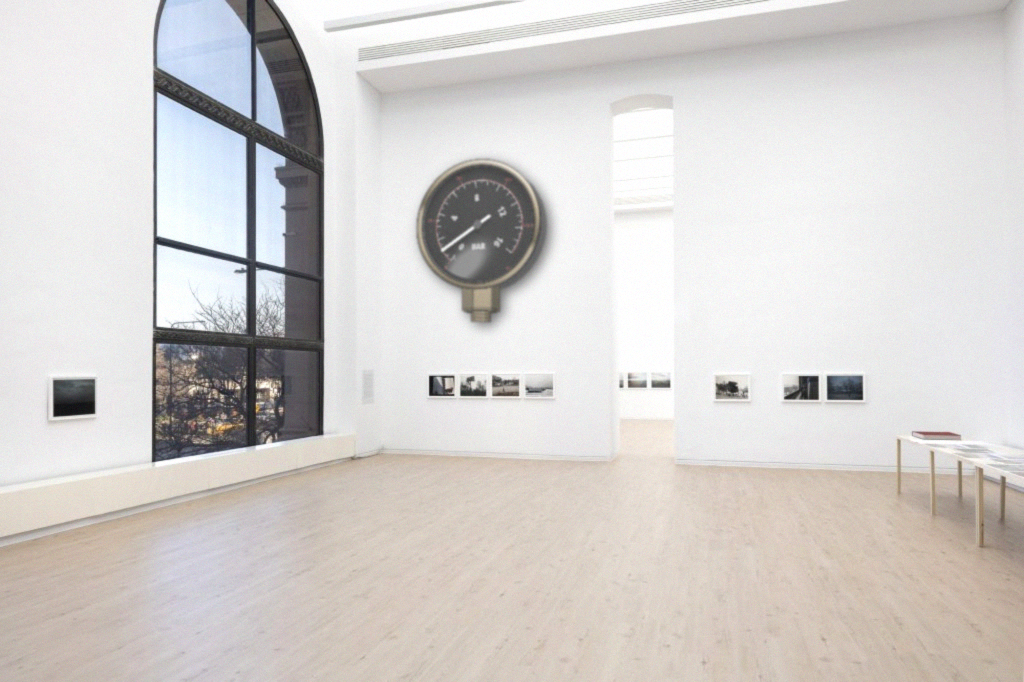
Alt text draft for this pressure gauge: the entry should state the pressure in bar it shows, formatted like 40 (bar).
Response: 1 (bar)
